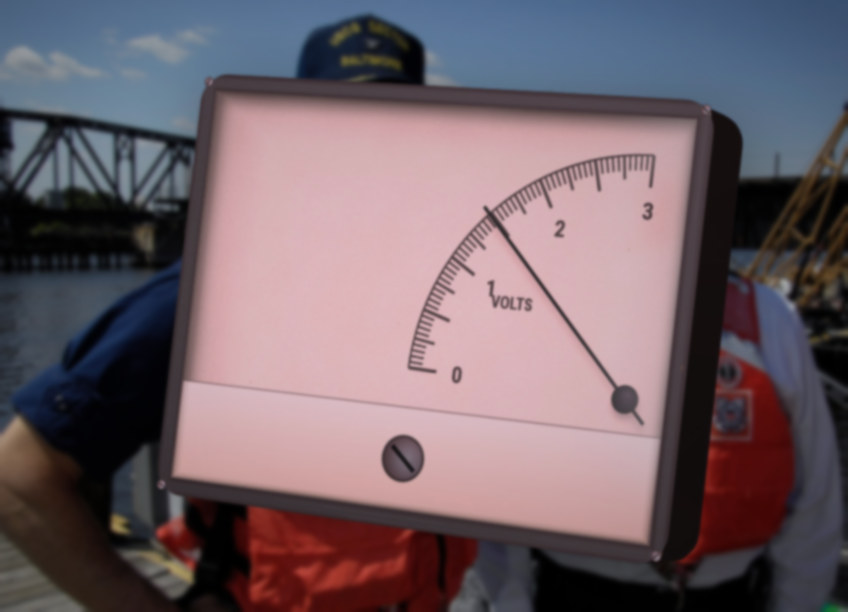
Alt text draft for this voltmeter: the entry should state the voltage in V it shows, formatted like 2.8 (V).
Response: 1.5 (V)
